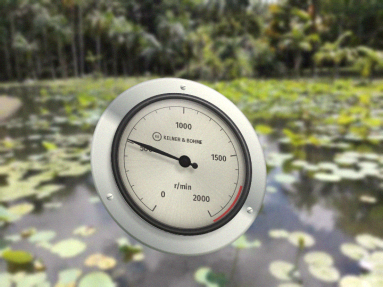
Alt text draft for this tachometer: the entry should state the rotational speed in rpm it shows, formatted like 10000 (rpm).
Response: 500 (rpm)
